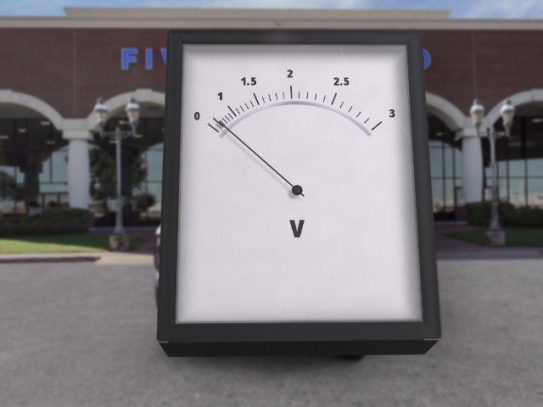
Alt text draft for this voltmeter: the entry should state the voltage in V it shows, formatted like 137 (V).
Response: 0.5 (V)
